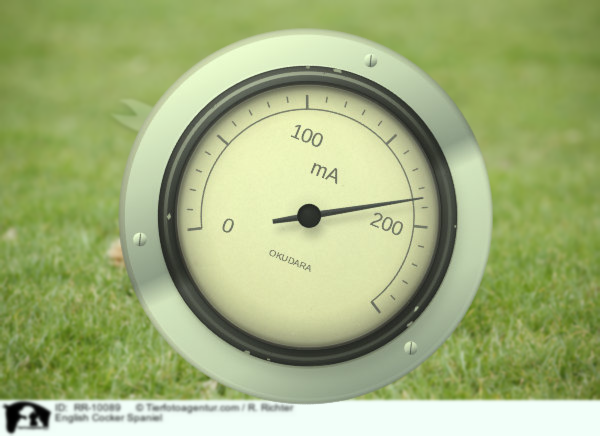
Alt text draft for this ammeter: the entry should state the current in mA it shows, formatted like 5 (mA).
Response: 185 (mA)
